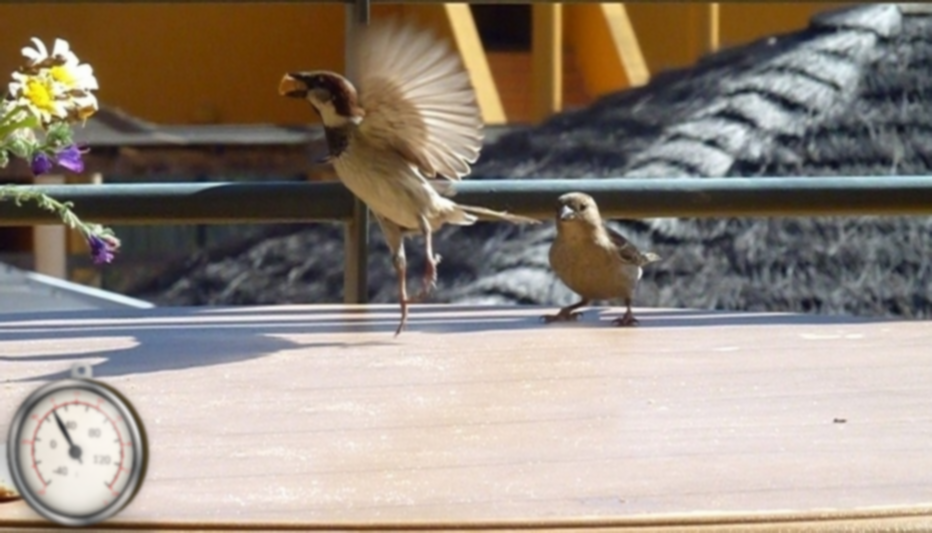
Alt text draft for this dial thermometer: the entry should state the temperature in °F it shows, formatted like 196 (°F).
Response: 30 (°F)
